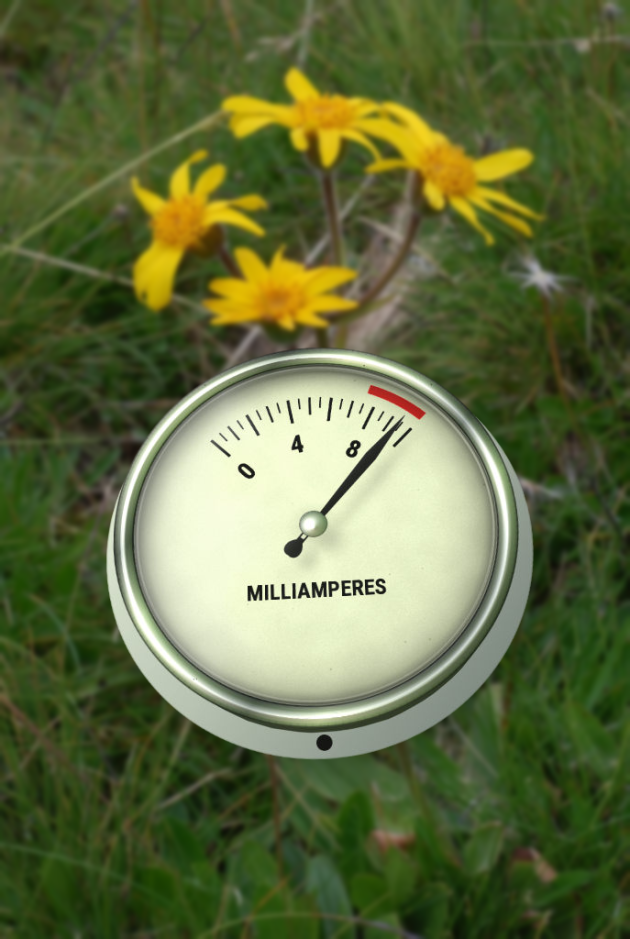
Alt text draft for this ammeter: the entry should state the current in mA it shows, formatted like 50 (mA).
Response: 9.5 (mA)
